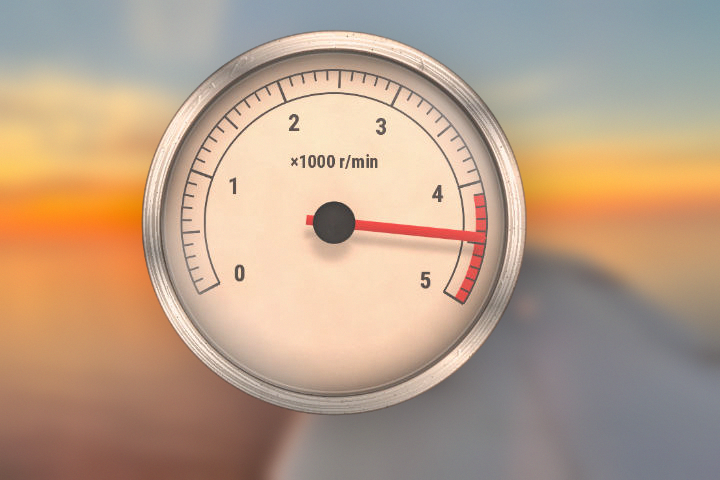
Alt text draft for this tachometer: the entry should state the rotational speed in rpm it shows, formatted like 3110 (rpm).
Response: 4450 (rpm)
